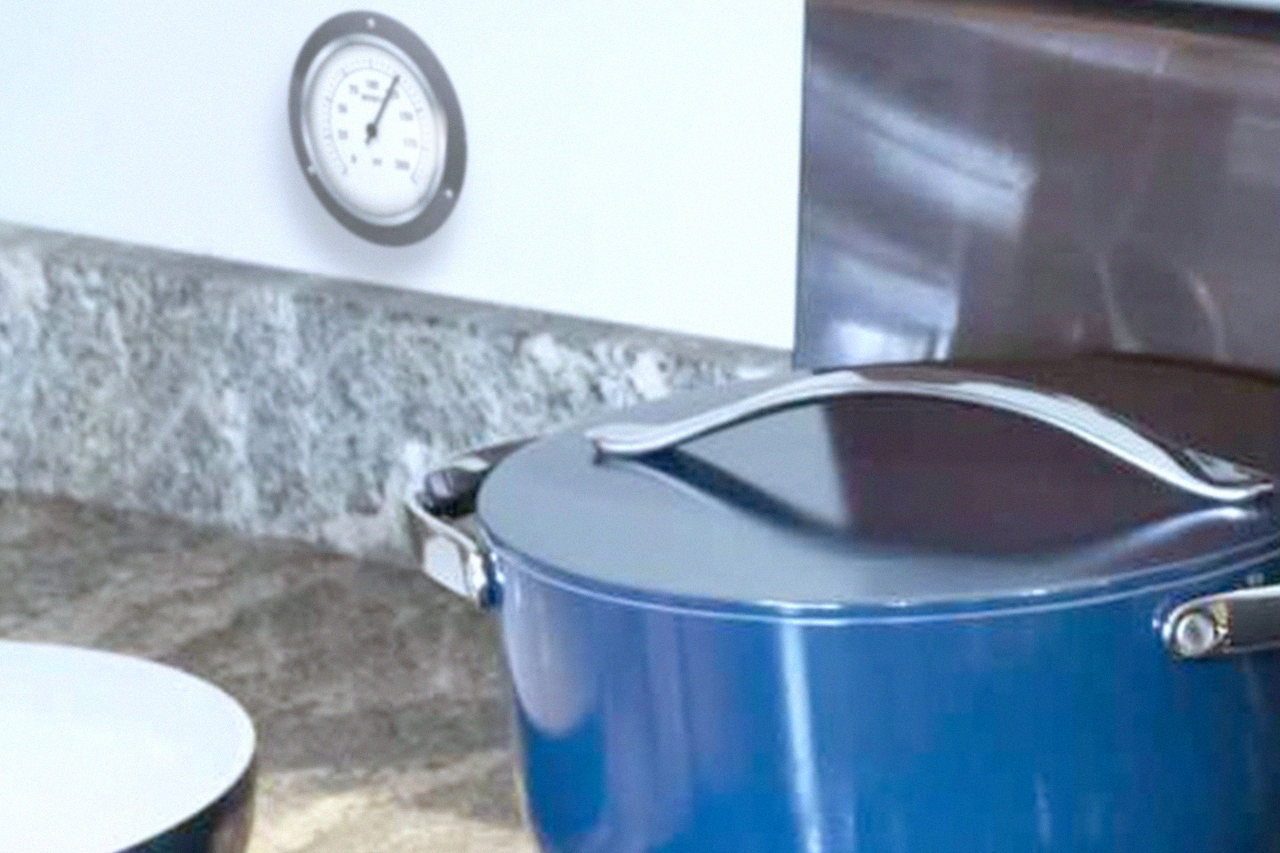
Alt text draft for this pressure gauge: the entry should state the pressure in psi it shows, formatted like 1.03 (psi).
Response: 125 (psi)
